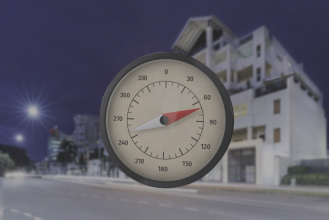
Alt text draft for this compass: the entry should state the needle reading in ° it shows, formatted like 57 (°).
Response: 70 (°)
